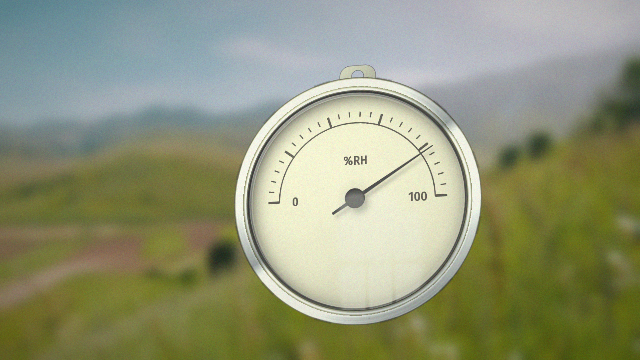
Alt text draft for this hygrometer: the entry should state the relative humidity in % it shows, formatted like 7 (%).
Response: 82 (%)
